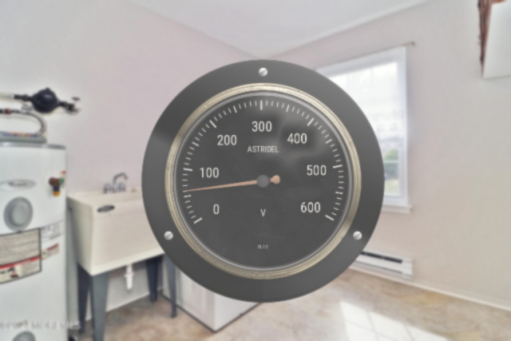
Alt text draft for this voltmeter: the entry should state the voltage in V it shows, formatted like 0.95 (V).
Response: 60 (V)
